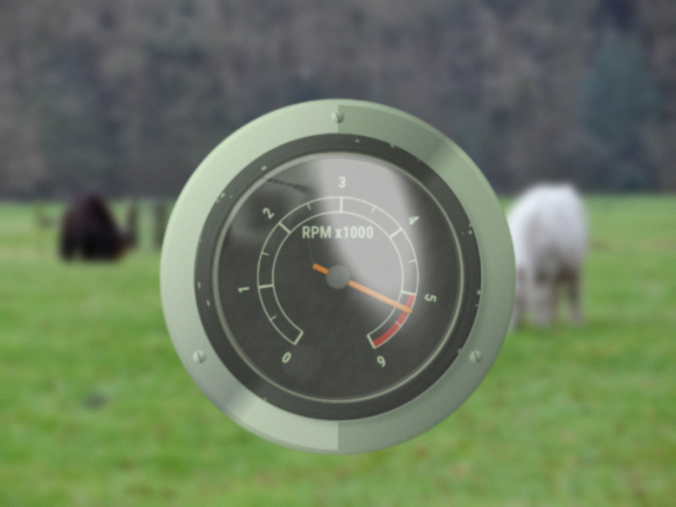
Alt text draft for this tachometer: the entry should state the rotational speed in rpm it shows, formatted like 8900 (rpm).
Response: 5250 (rpm)
